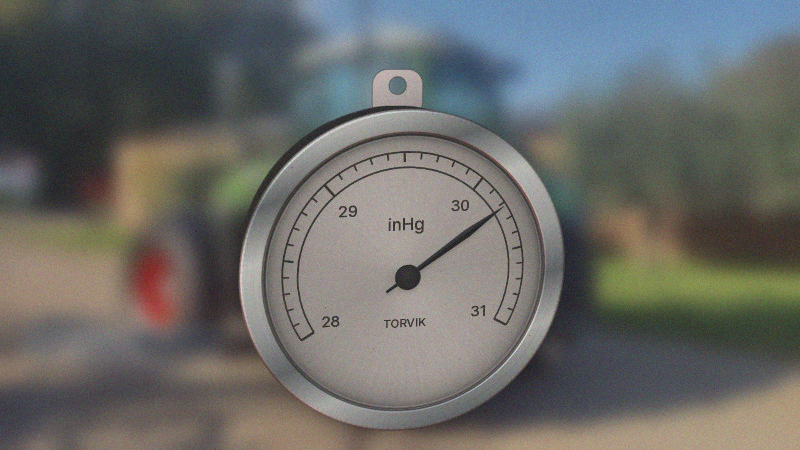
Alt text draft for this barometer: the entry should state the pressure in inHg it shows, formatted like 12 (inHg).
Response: 30.2 (inHg)
